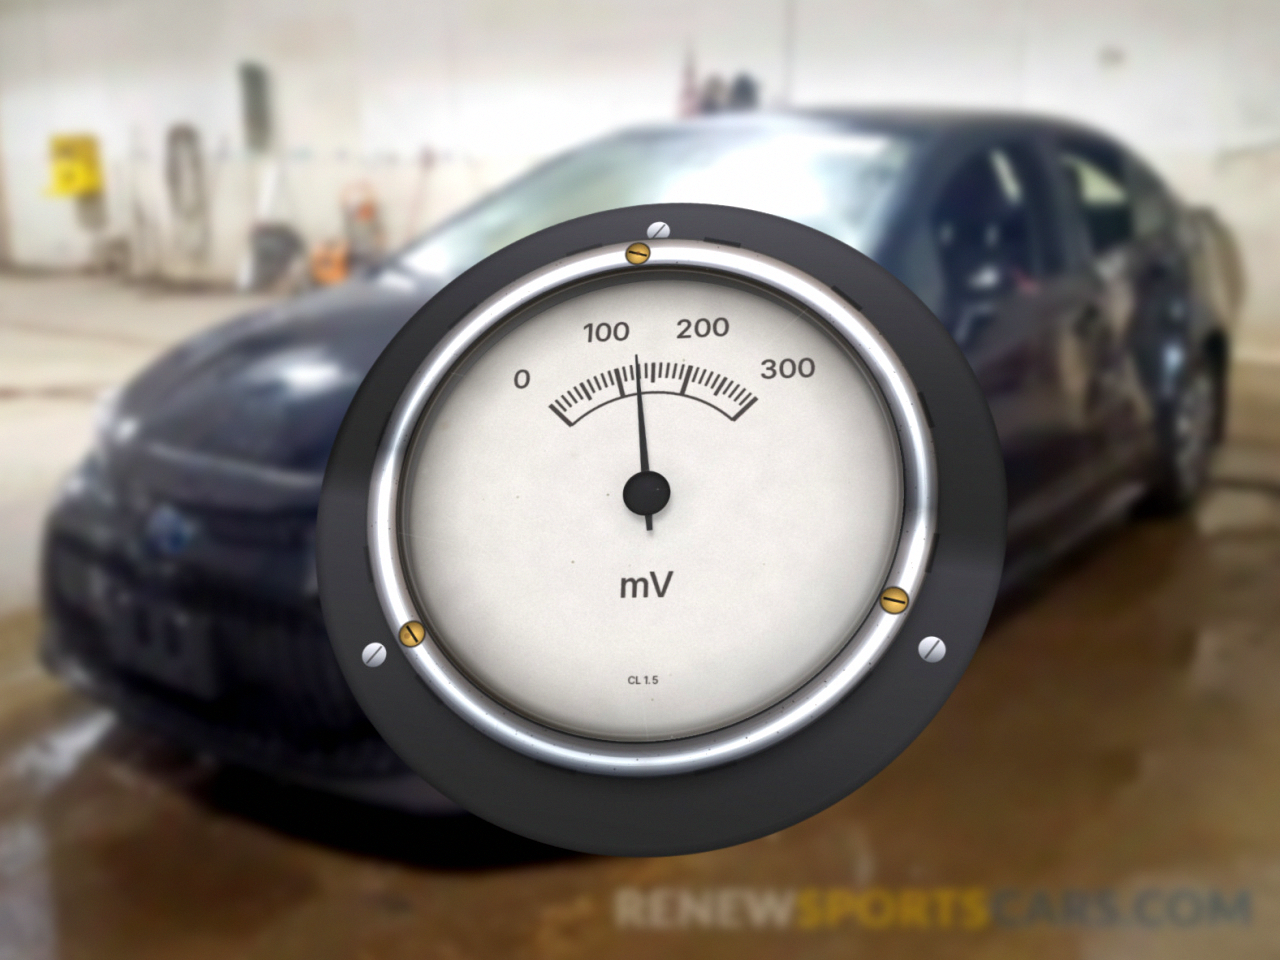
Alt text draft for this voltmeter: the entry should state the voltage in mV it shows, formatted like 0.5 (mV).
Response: 130 (mV)
